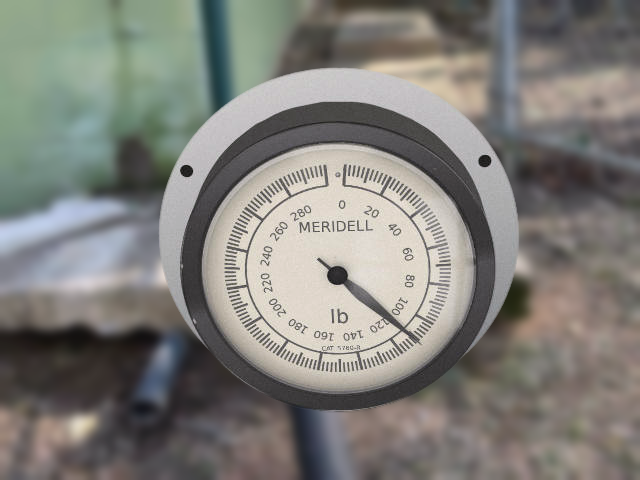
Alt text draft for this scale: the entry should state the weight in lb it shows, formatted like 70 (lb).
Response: 110 (lb)
